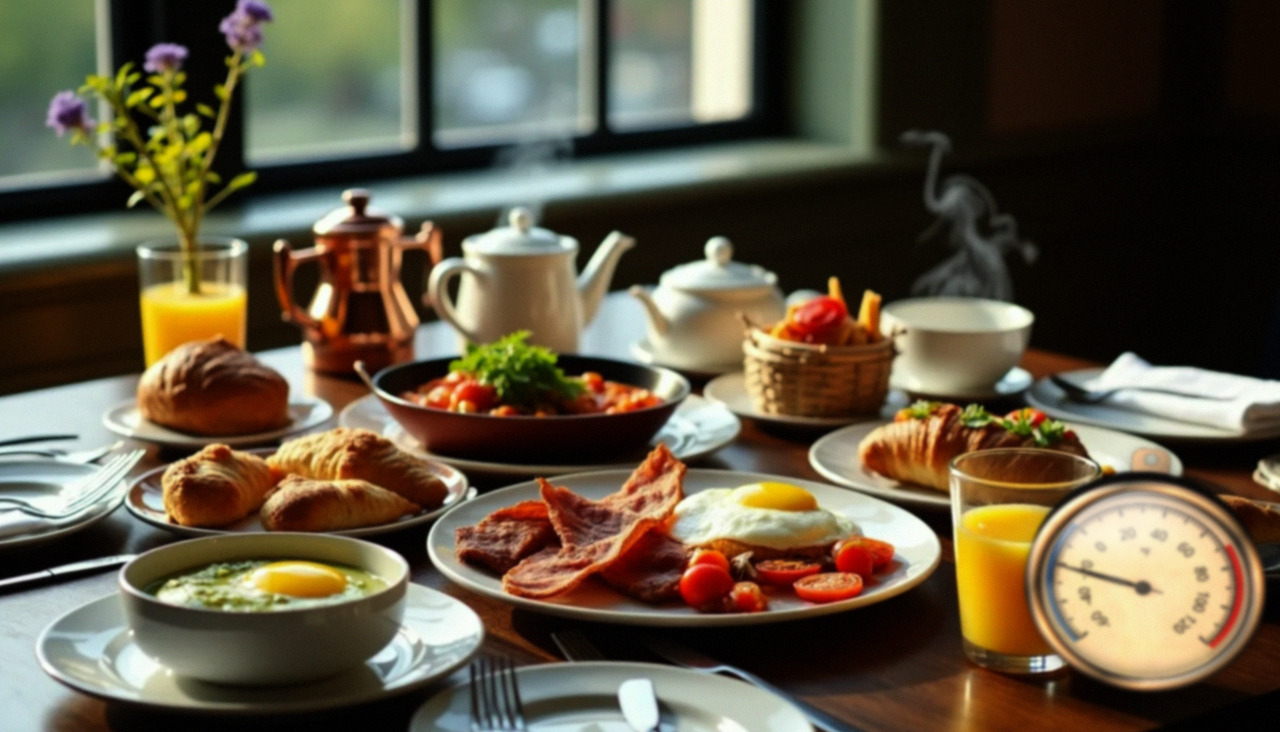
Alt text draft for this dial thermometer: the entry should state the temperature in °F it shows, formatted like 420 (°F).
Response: -20 (°F)
